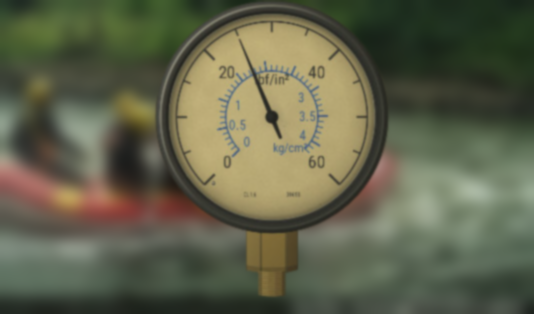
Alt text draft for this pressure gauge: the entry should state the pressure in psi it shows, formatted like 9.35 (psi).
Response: 25 (psi)
